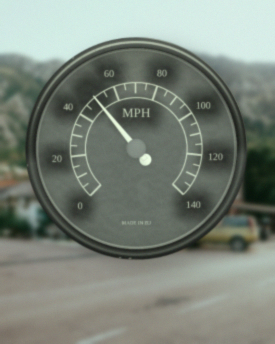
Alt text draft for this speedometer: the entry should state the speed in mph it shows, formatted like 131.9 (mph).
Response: 50 (mph)
